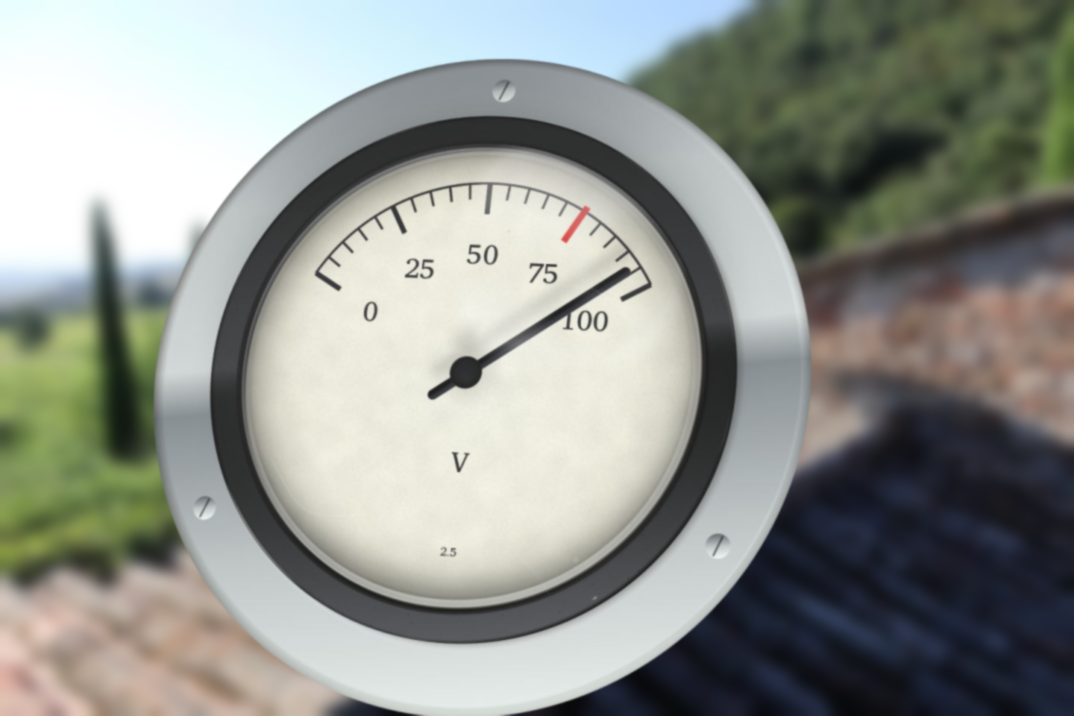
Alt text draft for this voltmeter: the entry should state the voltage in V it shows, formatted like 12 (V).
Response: 95 (V)
